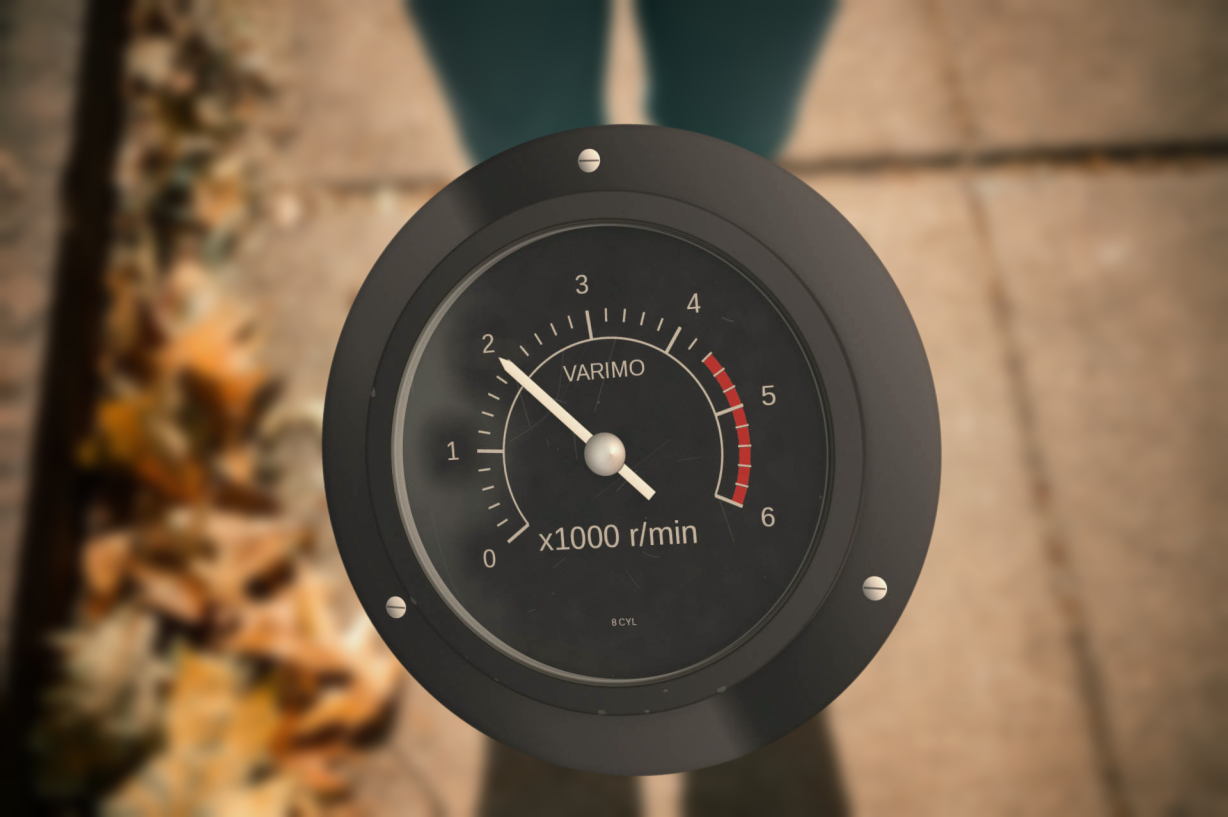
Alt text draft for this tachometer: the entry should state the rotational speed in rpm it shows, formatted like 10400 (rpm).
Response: 2000 (rpm)
